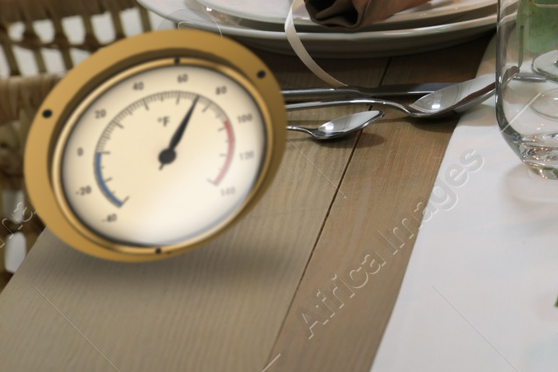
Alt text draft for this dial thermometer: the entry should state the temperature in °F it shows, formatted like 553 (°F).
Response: 70 (°F)
